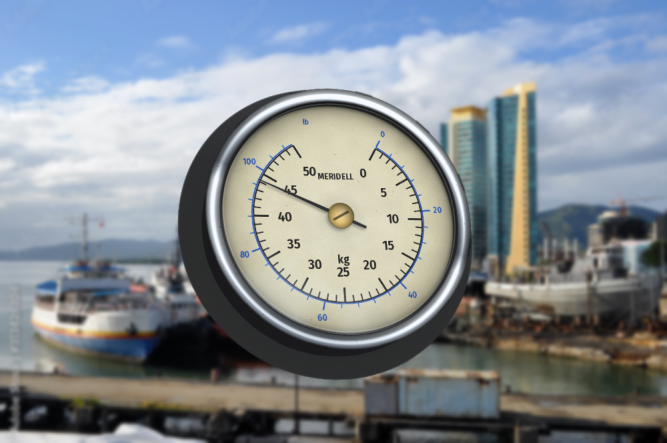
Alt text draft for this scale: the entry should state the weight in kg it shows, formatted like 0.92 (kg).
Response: 44 (kg)
